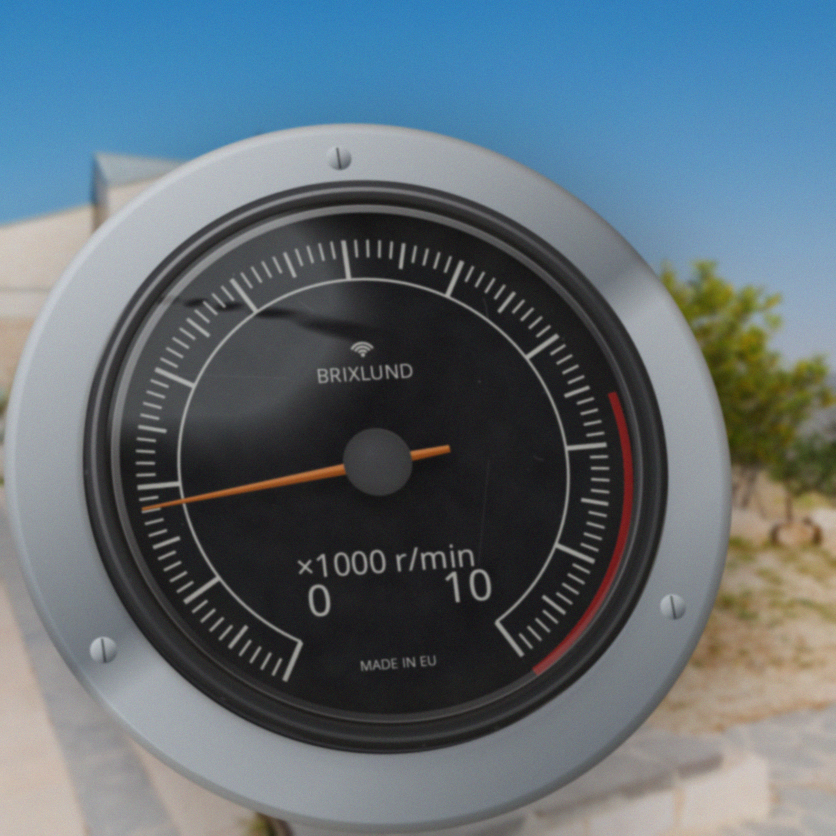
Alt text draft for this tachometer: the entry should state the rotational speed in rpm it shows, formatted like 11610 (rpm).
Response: 1800 (rpm)
